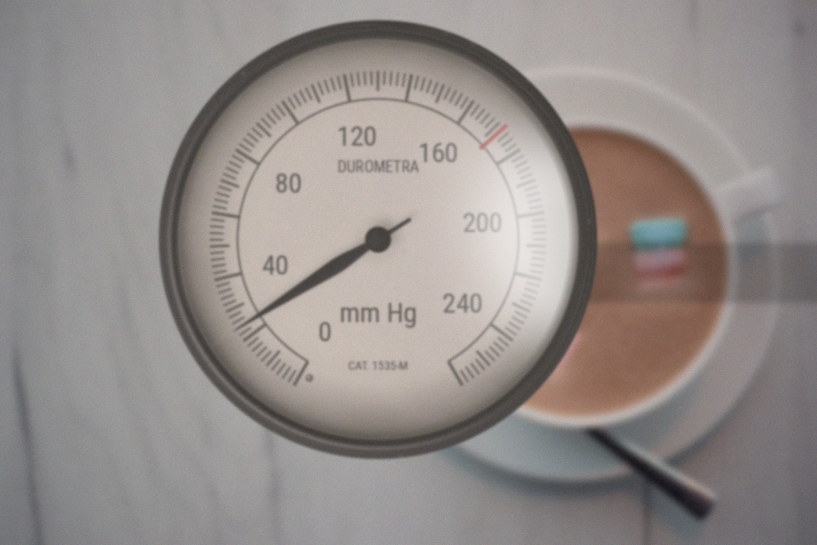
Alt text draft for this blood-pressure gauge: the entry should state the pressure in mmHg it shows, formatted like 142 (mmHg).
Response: 24 (mmHg)
